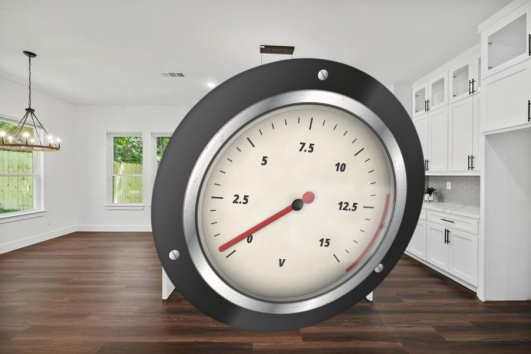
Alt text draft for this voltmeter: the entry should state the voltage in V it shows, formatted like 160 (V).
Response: 0.5 (V)
